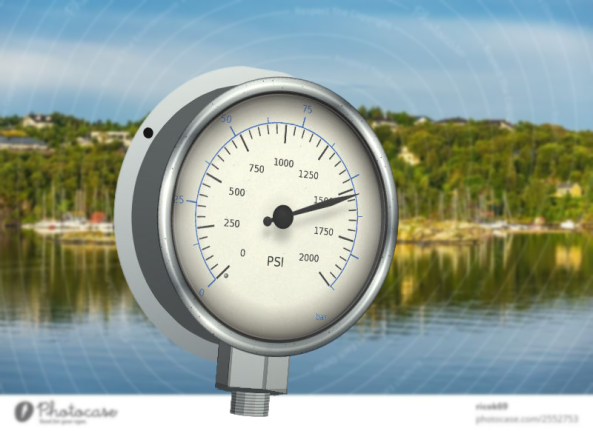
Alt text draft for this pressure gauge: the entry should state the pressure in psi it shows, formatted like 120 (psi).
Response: 1525 (psi)
